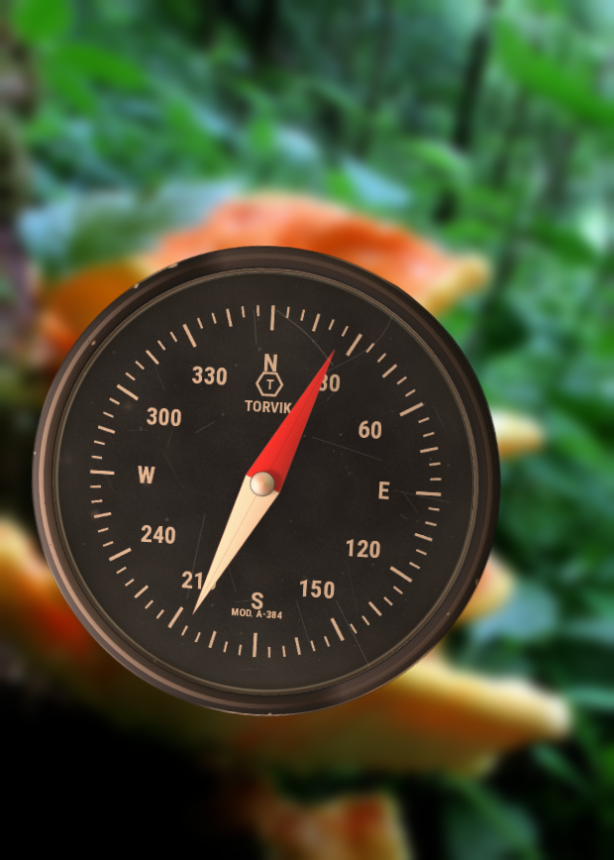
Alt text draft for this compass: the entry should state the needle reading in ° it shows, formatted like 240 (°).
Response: 25 (°)
